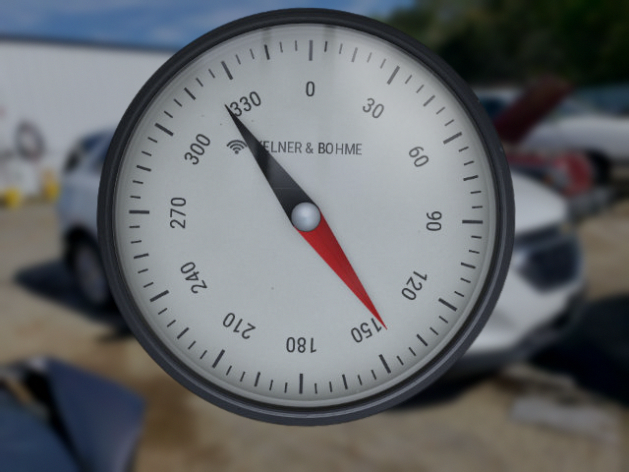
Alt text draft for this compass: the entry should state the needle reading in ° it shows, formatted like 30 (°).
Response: 142.5 (°)
